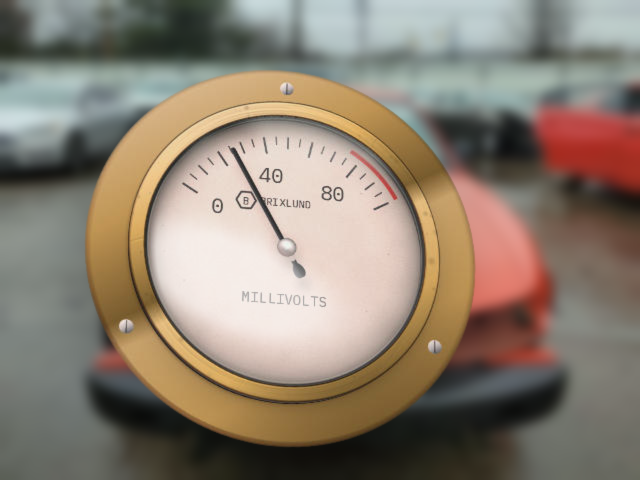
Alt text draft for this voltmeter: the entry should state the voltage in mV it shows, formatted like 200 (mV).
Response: 25 (mV)
